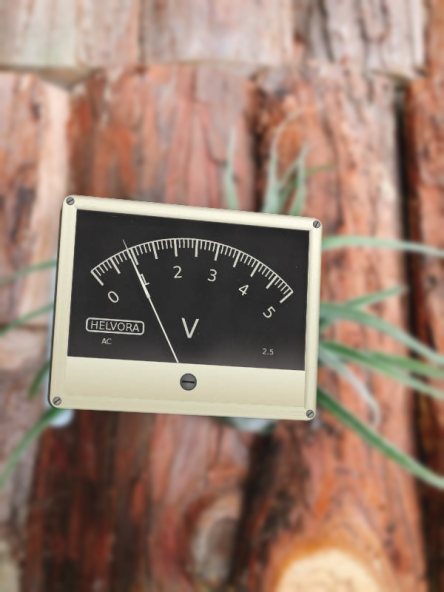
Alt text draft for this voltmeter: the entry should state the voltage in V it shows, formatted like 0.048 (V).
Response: 0.9 (V)
